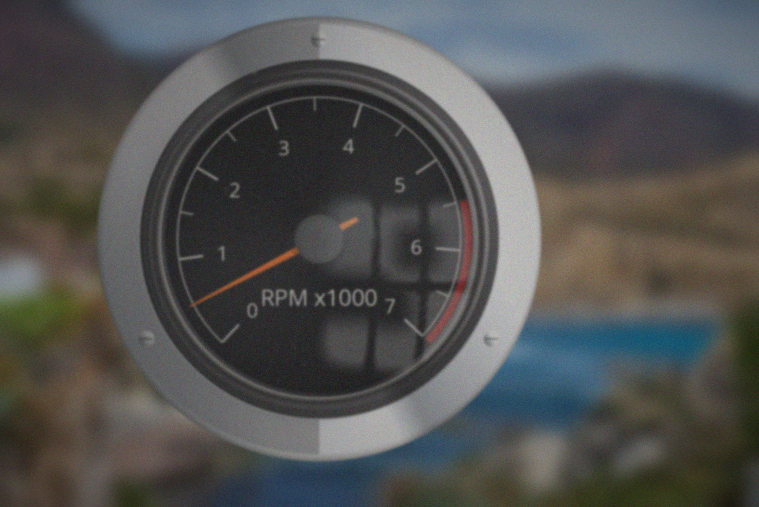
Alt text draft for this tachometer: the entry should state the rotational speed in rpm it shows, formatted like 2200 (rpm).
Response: 500 (rpm)
